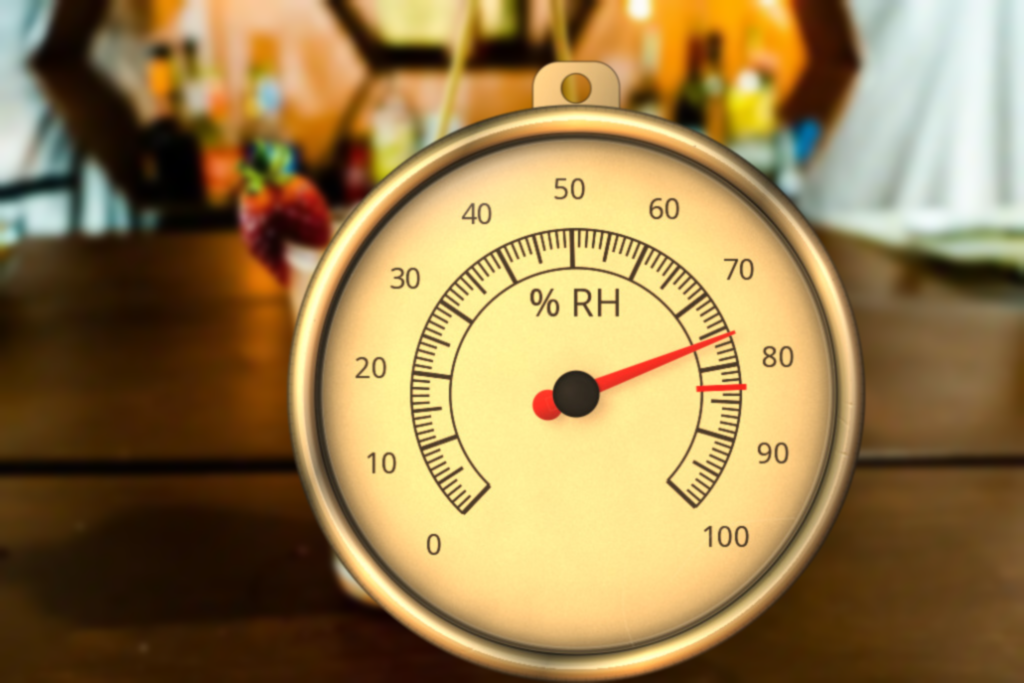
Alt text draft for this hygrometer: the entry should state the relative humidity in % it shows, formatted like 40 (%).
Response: 76 (%)
